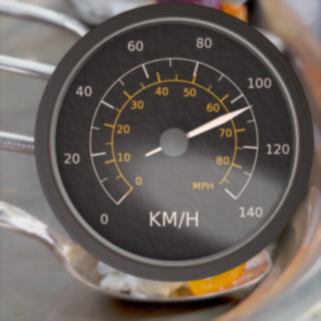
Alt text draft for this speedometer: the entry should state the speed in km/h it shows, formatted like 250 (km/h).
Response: 105 (km/h)
